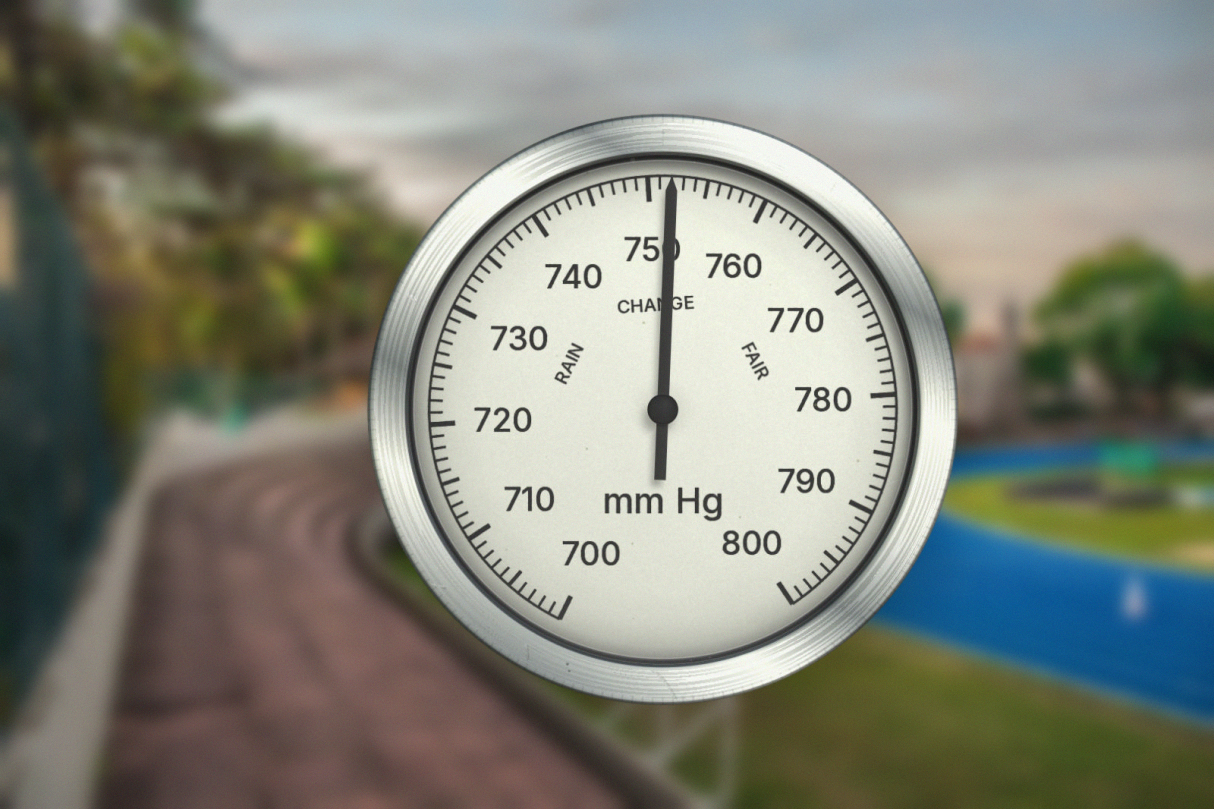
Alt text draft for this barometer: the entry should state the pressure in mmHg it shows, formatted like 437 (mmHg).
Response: 752 (mmHg)
